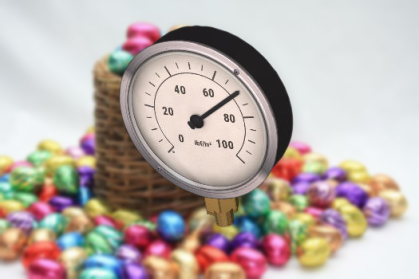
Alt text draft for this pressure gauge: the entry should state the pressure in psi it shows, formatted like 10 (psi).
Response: 70 (psi)
